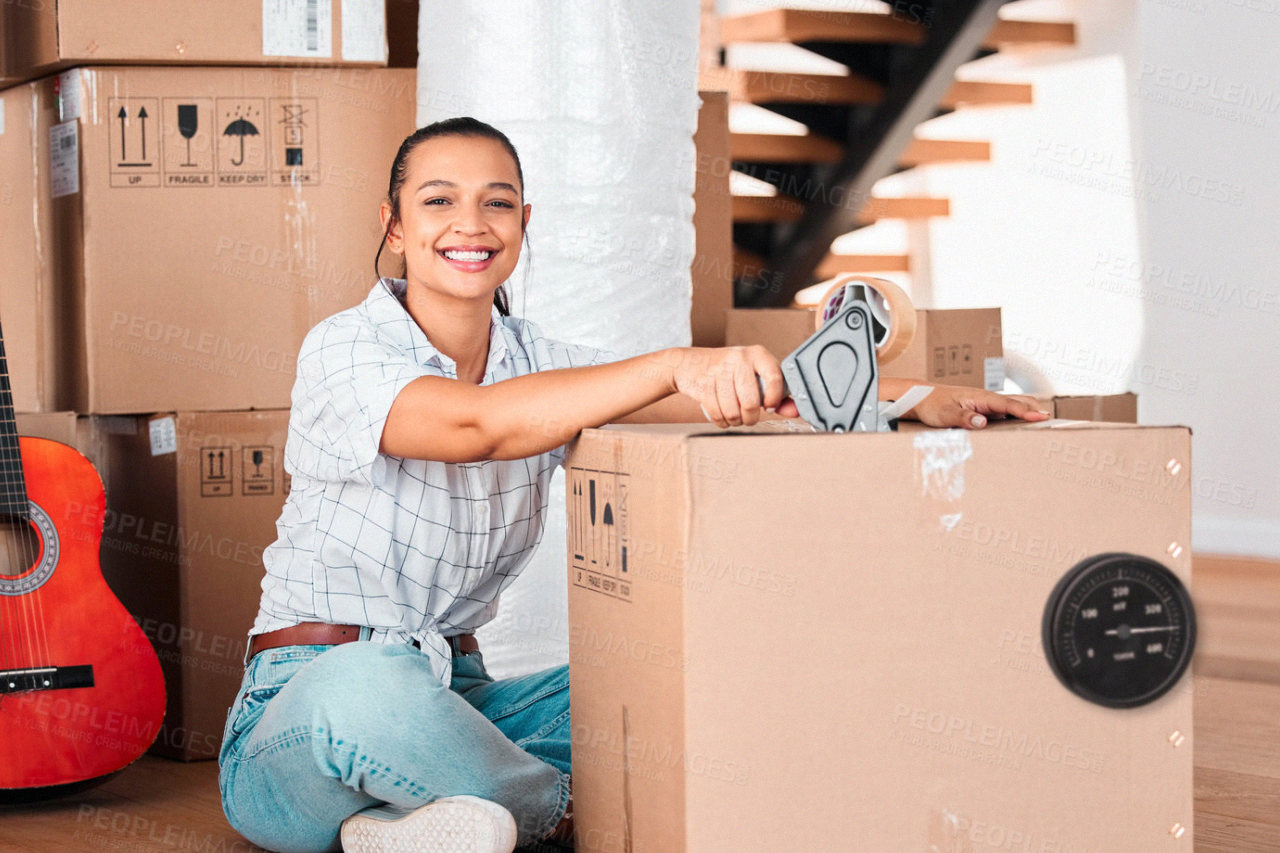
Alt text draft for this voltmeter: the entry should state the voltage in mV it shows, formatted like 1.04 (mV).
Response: 350 (mV)
